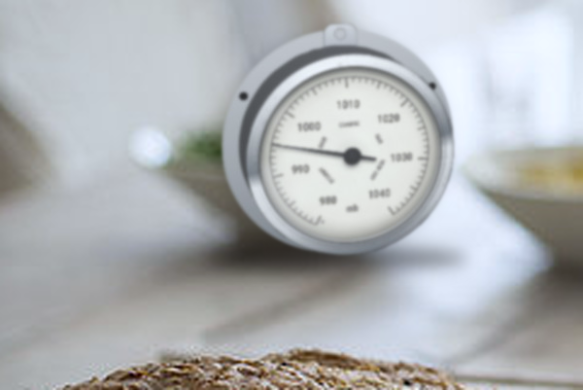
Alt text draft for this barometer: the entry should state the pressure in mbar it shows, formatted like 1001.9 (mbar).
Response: 995 (mbar)
